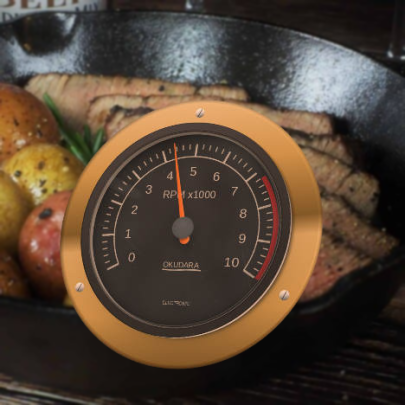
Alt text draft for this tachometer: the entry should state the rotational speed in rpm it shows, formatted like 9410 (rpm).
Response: 4400 (rpm)
